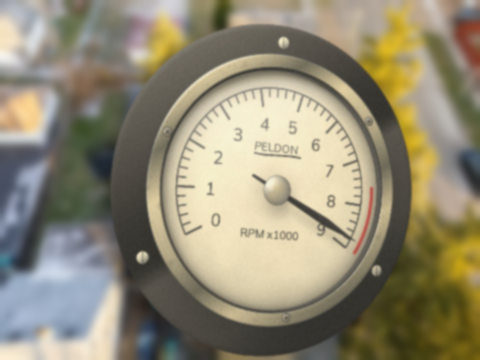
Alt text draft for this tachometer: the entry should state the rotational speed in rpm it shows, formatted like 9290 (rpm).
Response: 8800 (rpm)
